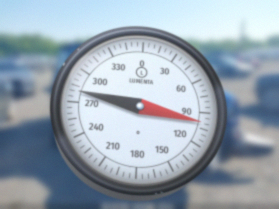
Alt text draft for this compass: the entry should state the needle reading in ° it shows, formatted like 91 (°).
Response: 100 (°)
